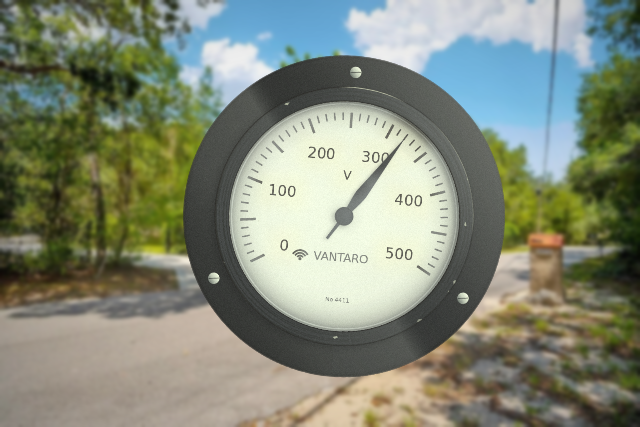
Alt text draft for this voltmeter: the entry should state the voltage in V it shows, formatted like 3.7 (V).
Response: 320 (V)
